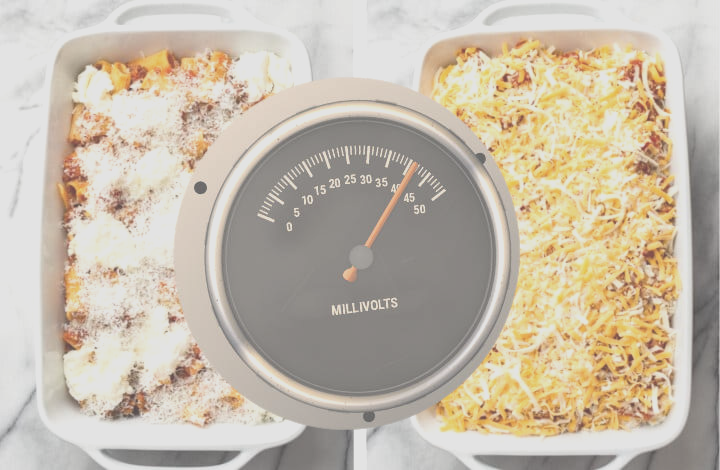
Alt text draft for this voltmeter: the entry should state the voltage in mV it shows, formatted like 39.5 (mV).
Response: 41 (mV)
